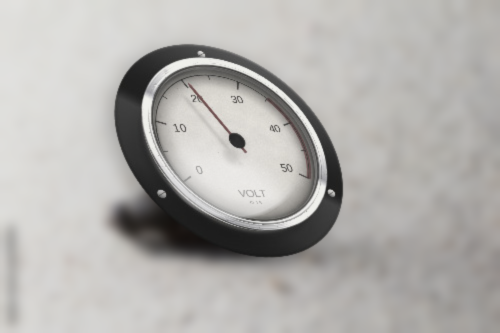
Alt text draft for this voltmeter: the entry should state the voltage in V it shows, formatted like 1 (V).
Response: 20 (V)
